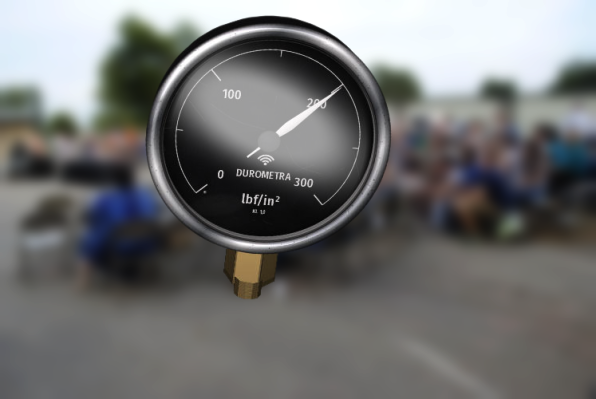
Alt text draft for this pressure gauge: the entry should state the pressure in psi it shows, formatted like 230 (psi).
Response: 200 (psi)
